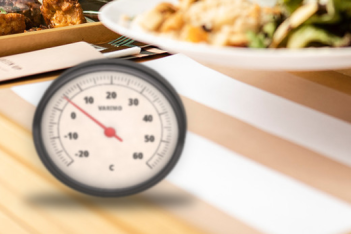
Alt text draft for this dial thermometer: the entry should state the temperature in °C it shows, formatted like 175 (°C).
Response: 5 (°C)
